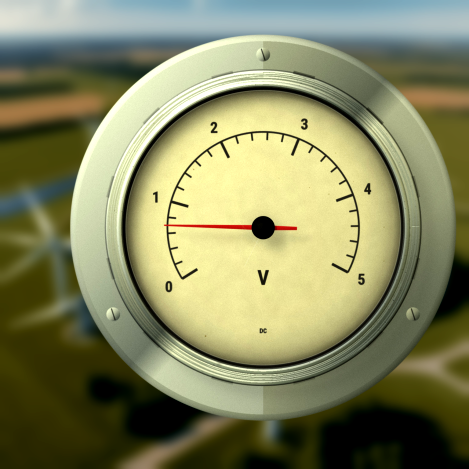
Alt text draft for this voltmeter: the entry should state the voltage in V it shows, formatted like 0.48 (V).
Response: 0.7 (V)
